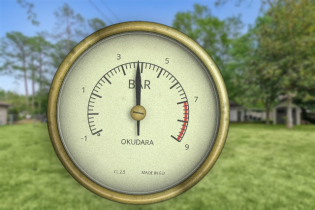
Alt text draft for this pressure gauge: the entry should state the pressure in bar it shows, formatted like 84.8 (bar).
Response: 3.8 (bar)
